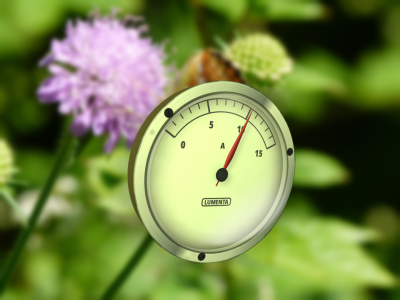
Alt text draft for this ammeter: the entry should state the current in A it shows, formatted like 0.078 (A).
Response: 10 (A)
